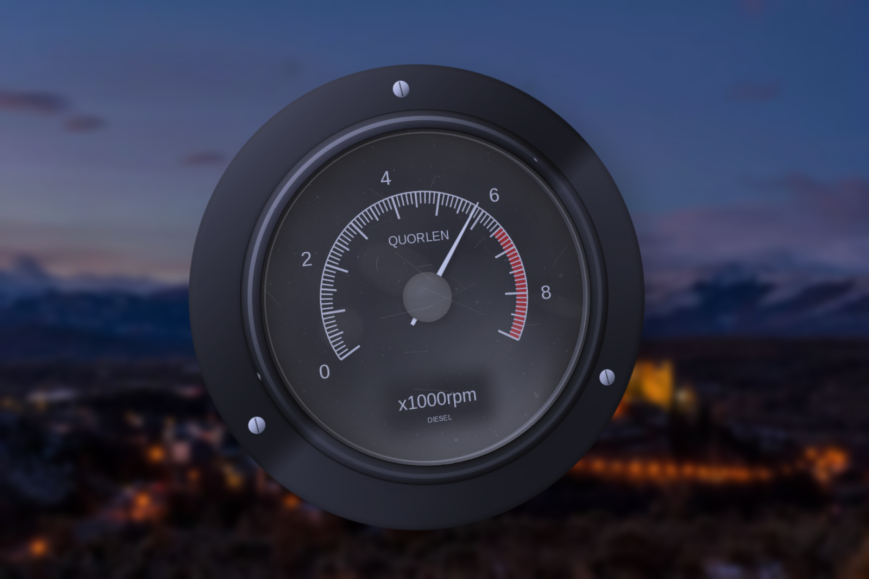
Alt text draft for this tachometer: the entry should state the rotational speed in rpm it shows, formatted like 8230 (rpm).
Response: 5800 (rpm)
